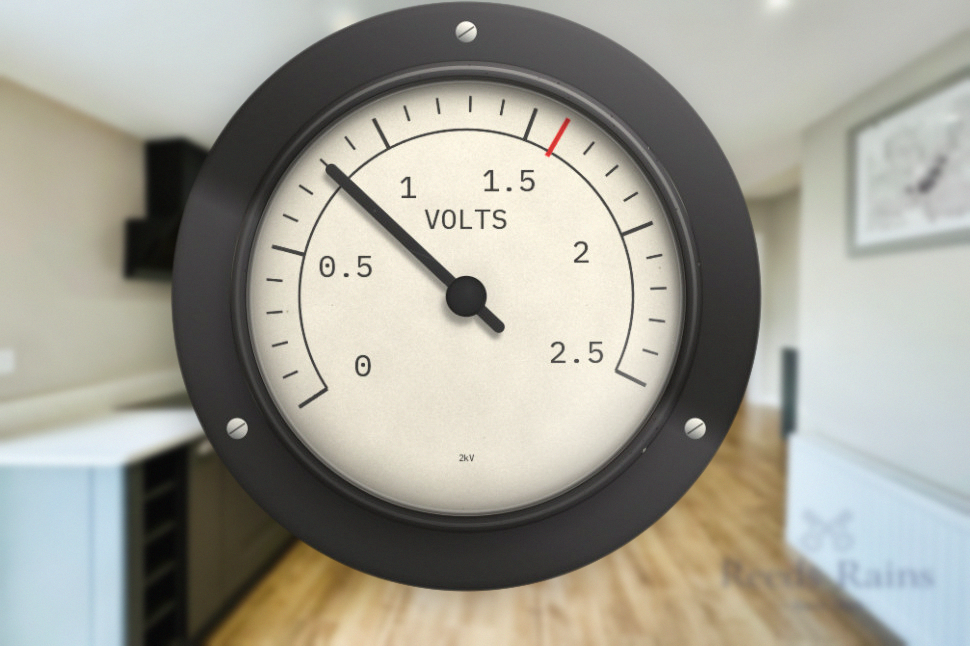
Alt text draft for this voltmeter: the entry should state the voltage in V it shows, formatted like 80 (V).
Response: 0.8 (V)
